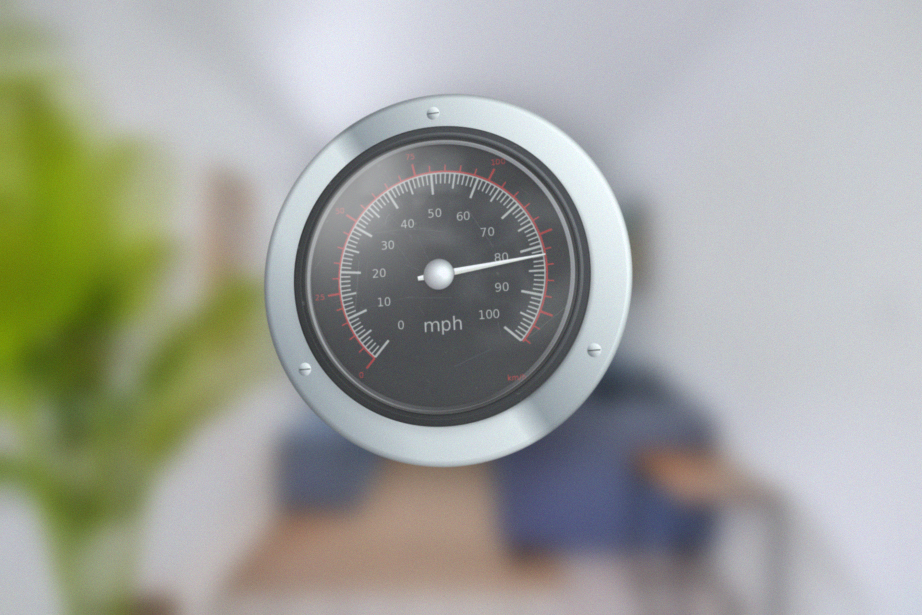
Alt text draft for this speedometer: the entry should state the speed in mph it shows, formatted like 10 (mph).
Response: 82 (mph)
